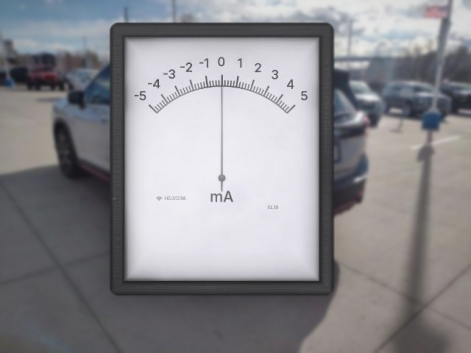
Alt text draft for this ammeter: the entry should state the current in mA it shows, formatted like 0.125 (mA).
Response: 0 (mA)
